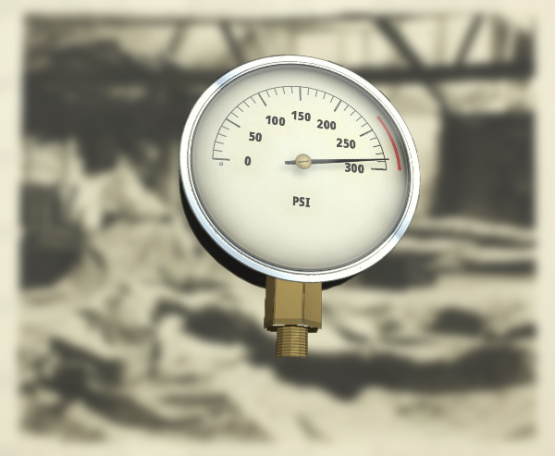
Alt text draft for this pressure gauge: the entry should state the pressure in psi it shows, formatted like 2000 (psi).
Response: 290 (psi)
